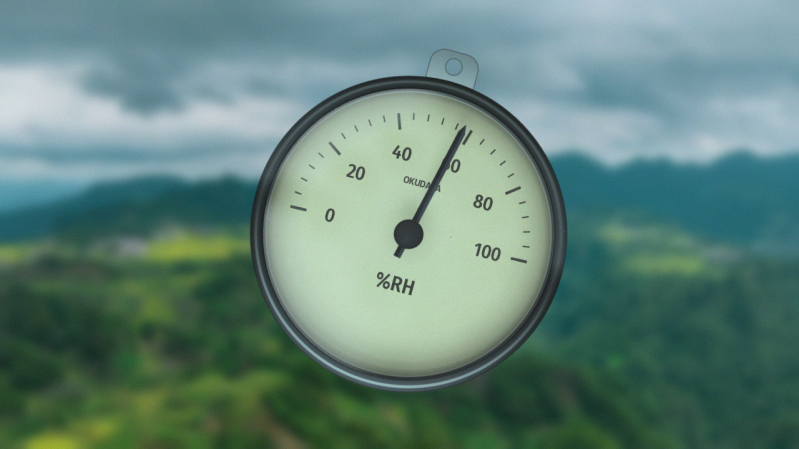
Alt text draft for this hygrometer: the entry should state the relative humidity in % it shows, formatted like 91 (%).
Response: 58 (%)
